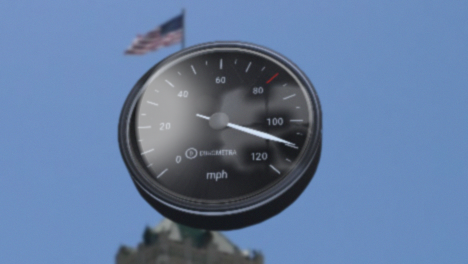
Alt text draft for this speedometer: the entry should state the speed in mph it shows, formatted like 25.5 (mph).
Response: 110 (mph)
